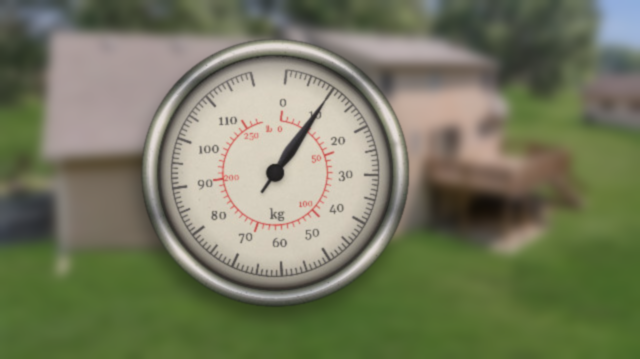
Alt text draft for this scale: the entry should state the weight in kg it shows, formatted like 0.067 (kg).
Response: 10 (kg)
